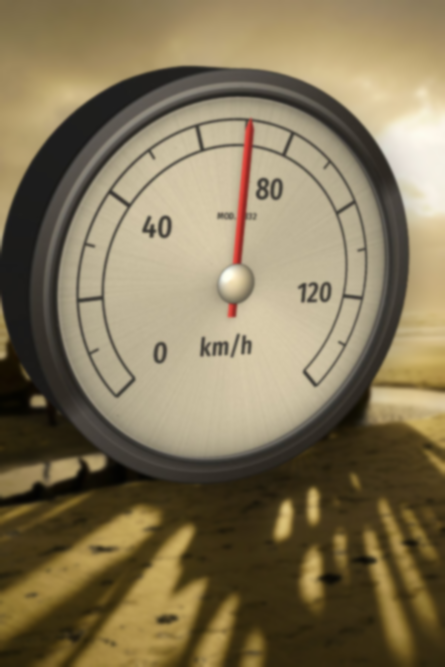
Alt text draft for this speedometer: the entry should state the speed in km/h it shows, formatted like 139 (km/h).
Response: 70 (km/h)
